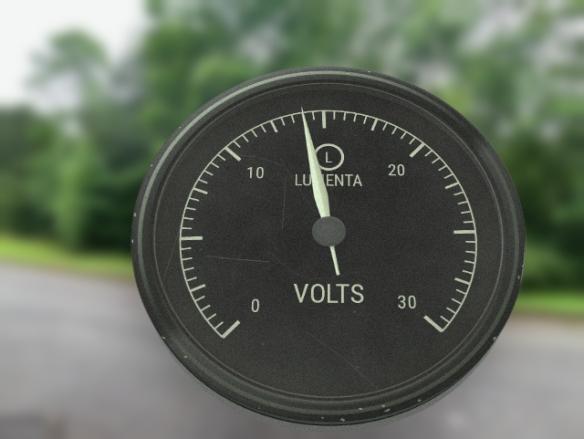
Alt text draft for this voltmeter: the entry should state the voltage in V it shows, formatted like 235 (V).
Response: 14 (V)
